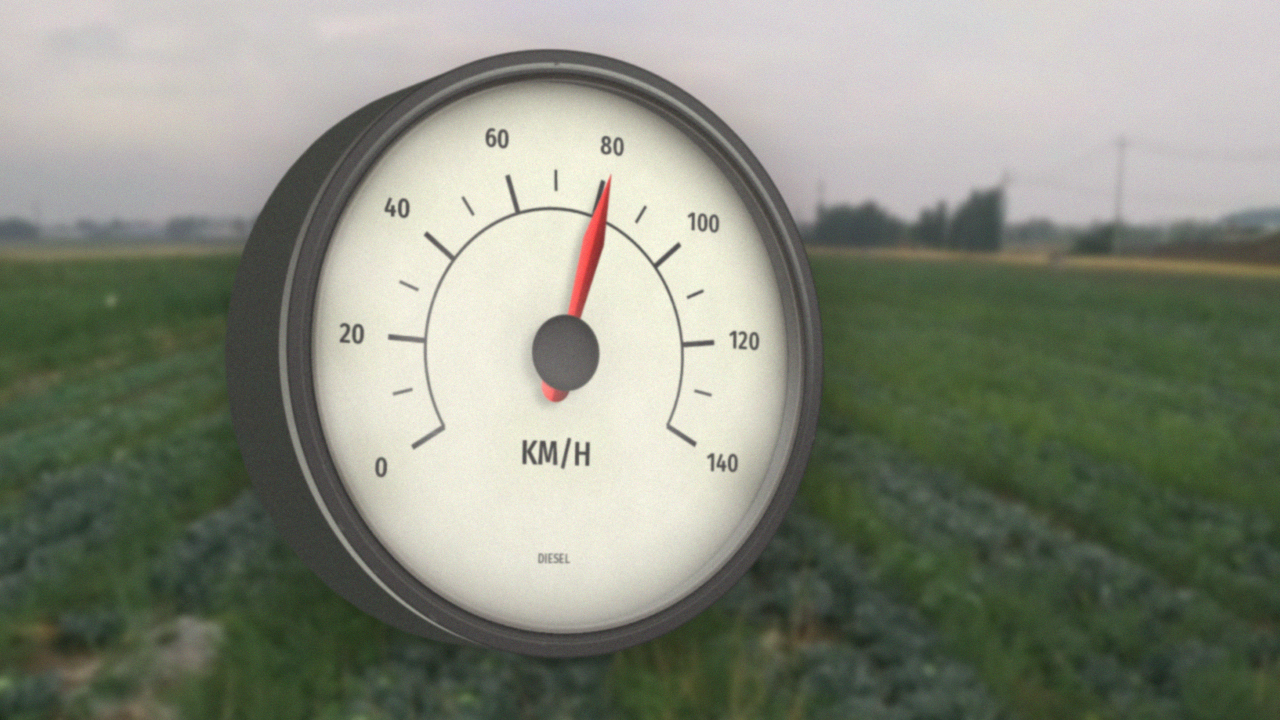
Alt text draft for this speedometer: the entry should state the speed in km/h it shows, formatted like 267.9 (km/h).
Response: 80 (km/h)
